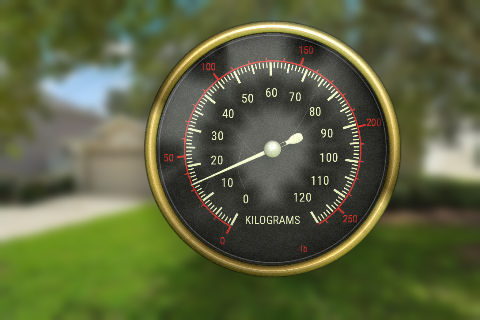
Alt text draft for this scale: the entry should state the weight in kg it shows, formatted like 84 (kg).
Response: 15 (kg)
